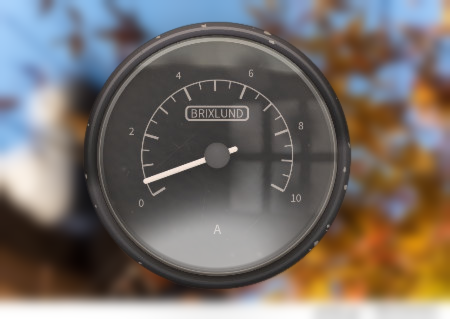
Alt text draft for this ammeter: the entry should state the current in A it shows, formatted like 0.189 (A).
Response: 0.5 (A)
